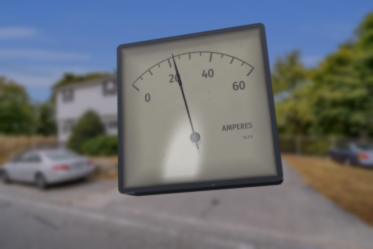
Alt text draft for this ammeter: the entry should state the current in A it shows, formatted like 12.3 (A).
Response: 22.5 (A)
